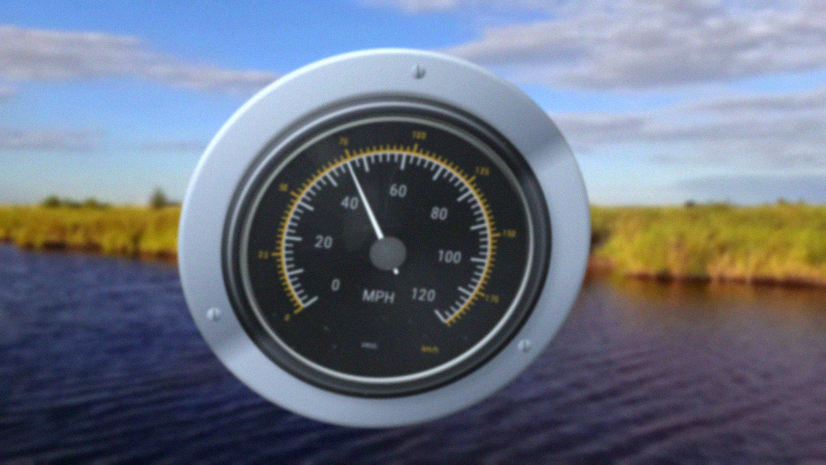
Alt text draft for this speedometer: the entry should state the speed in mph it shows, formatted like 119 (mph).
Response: 46 (mph)
